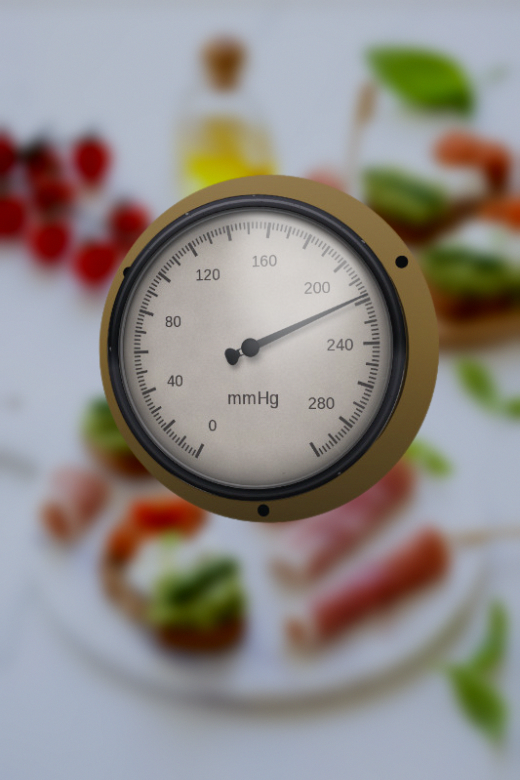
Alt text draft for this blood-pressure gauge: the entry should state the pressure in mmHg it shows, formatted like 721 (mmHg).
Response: 218 (mmHg)
